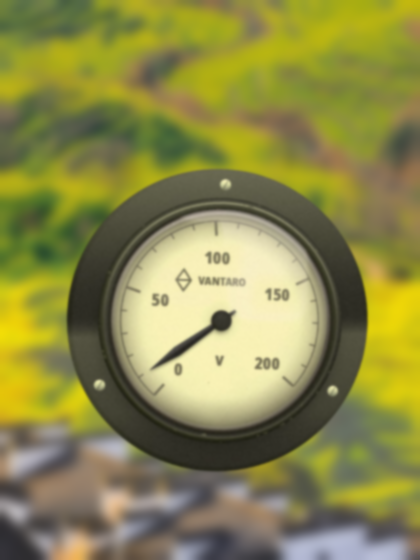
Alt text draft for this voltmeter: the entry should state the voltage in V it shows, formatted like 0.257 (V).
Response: 10 (V)
